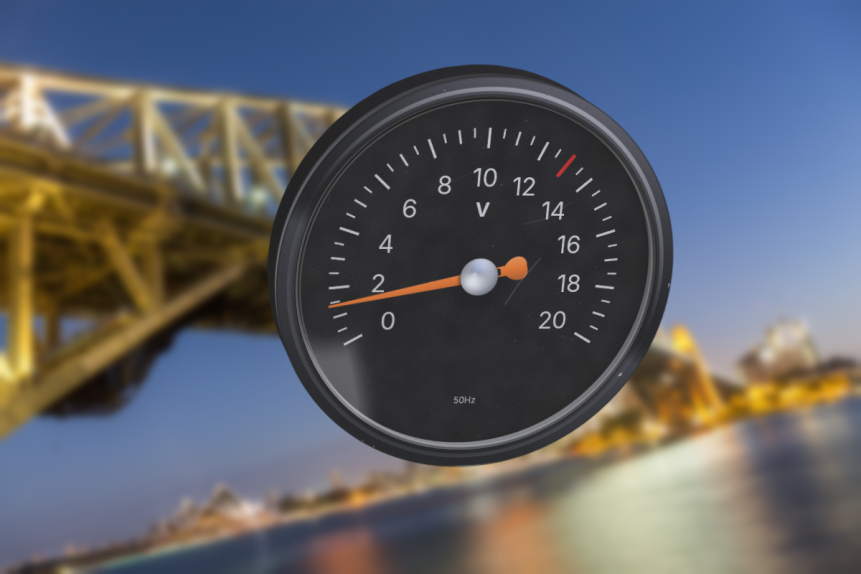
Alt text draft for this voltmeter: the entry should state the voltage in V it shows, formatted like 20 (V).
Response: 1.5 (V)
